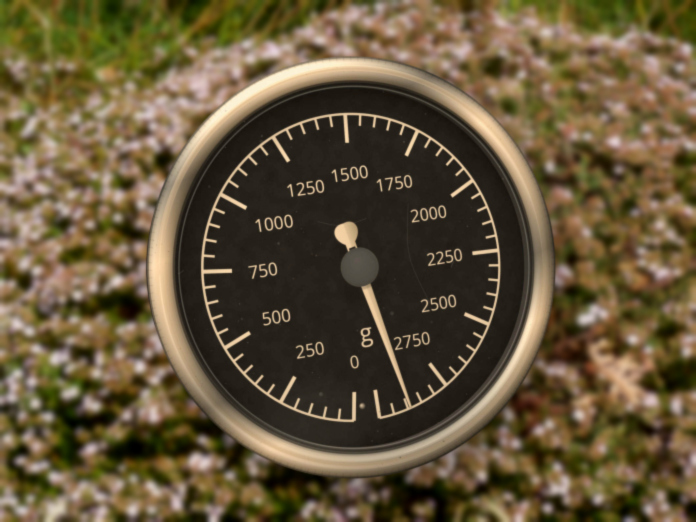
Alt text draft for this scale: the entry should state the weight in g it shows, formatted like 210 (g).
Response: 2900 (g)
